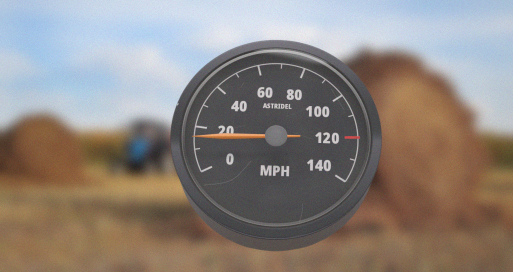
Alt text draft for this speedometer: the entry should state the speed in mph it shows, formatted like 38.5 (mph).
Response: 15 (mph)
